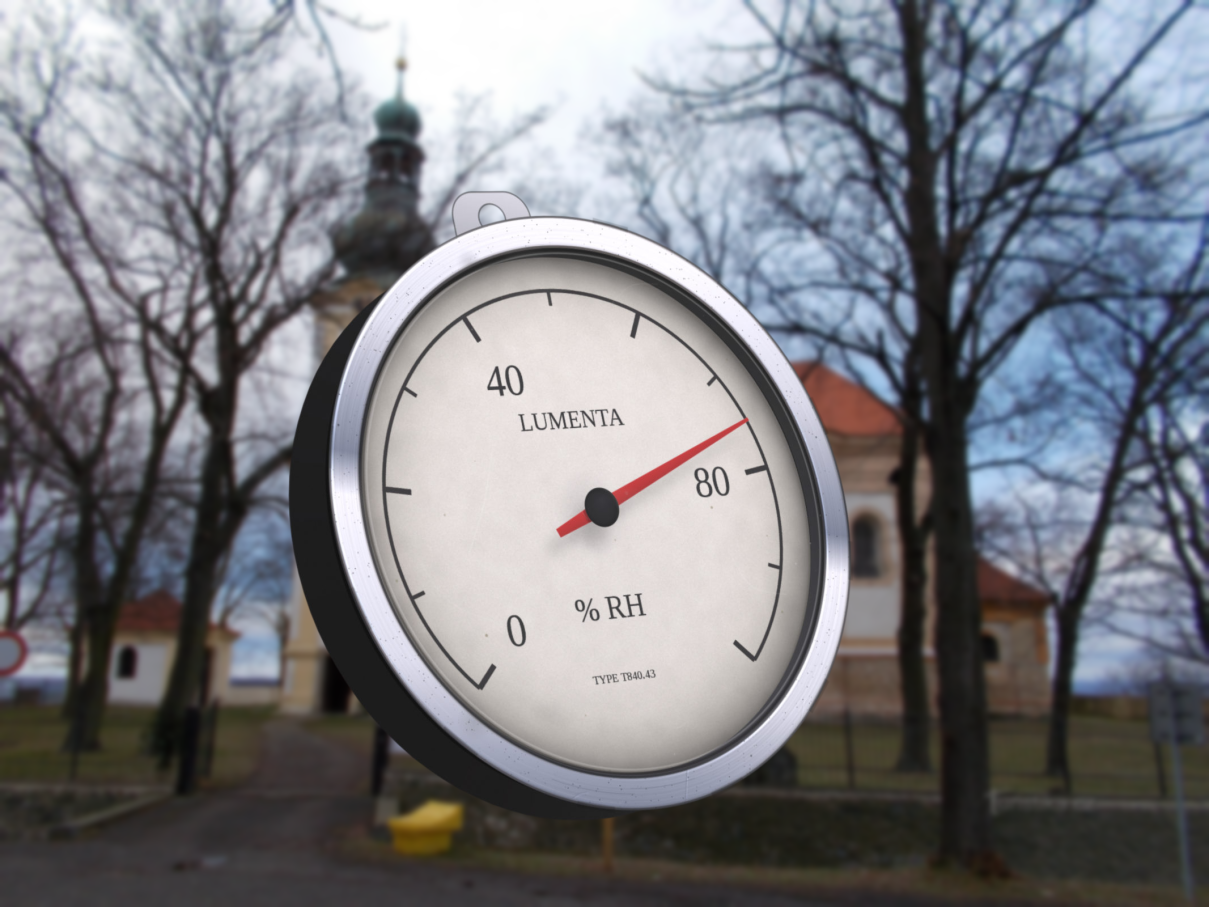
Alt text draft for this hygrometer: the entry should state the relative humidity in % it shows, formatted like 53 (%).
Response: 75 (%)
